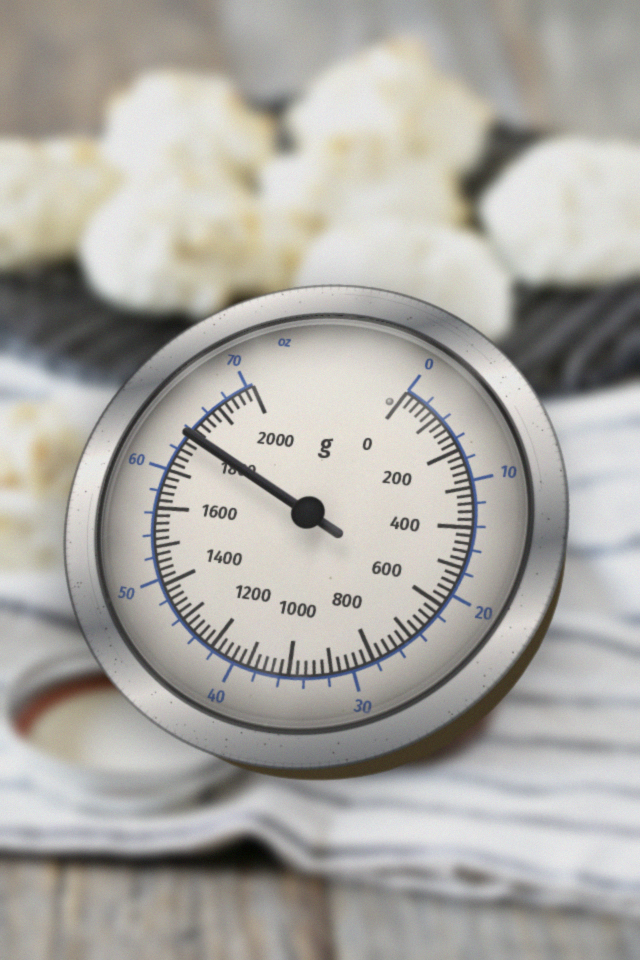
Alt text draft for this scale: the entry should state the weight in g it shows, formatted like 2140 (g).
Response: 1800 (g)
